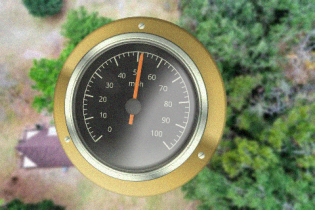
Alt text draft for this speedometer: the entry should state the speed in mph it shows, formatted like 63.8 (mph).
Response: 52 (mph)
